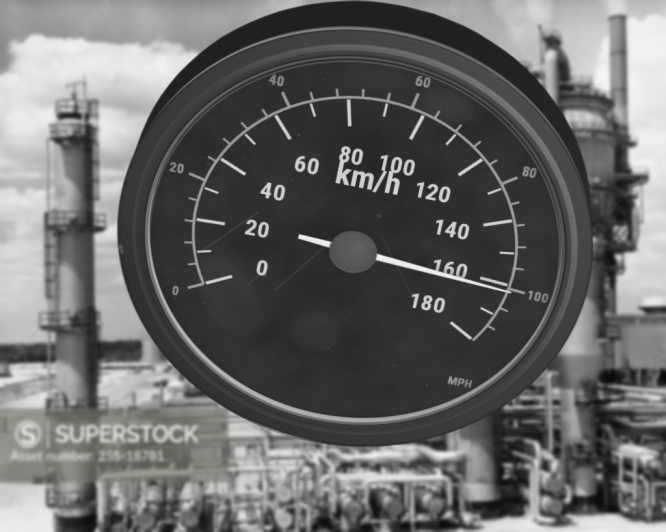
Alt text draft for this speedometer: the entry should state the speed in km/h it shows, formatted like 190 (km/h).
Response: 160 (km/h)
